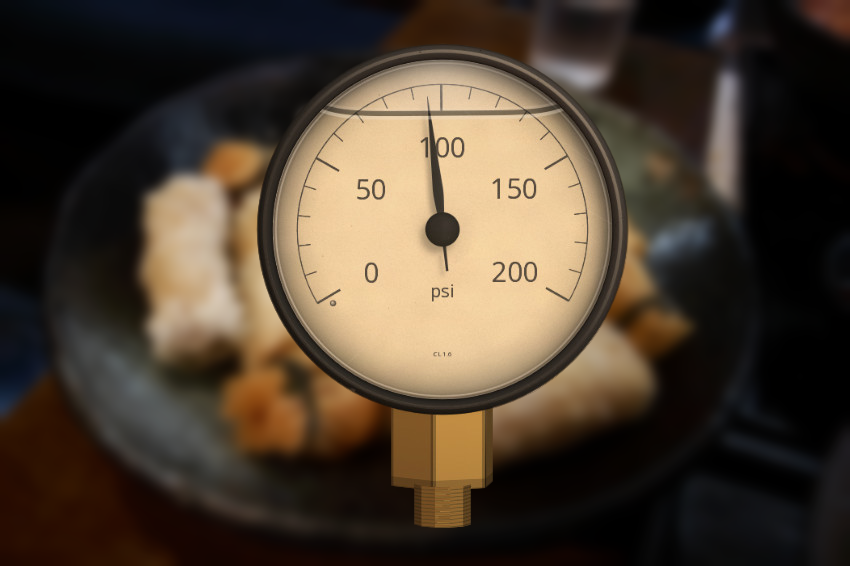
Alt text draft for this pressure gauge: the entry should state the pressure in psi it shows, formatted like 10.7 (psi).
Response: 95 (psi)
